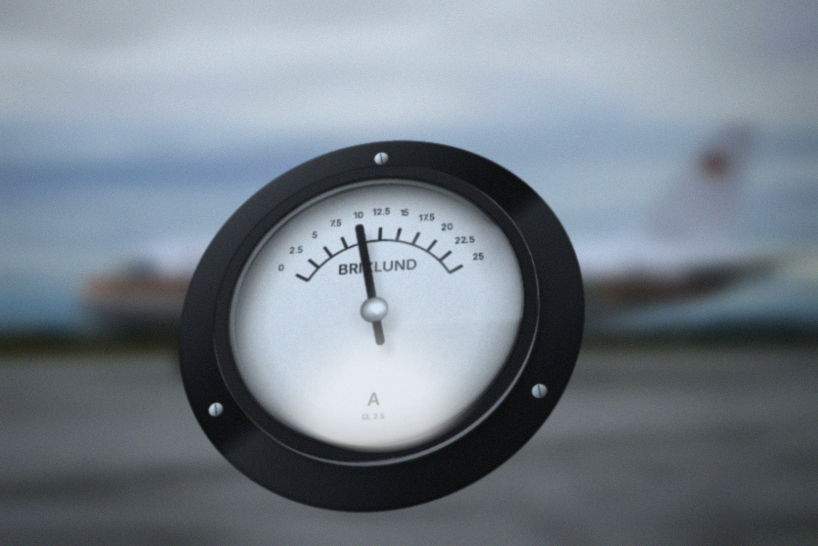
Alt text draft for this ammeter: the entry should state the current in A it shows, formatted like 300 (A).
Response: 10 (A)
